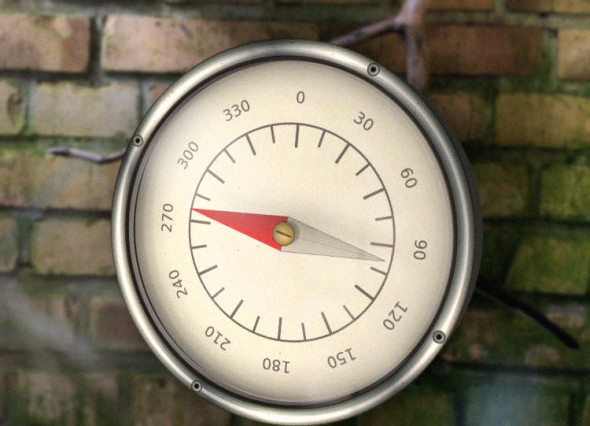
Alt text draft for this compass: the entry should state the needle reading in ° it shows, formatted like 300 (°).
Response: 277.5 (°)
